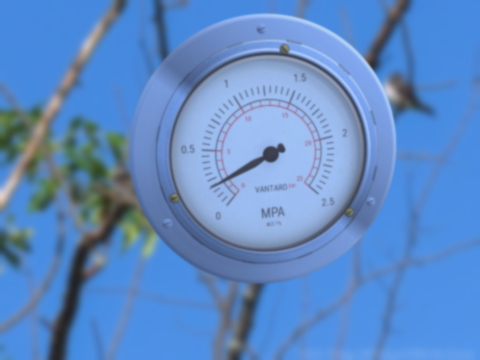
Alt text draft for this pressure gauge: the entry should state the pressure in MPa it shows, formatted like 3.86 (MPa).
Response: 0.2 (MPa)
